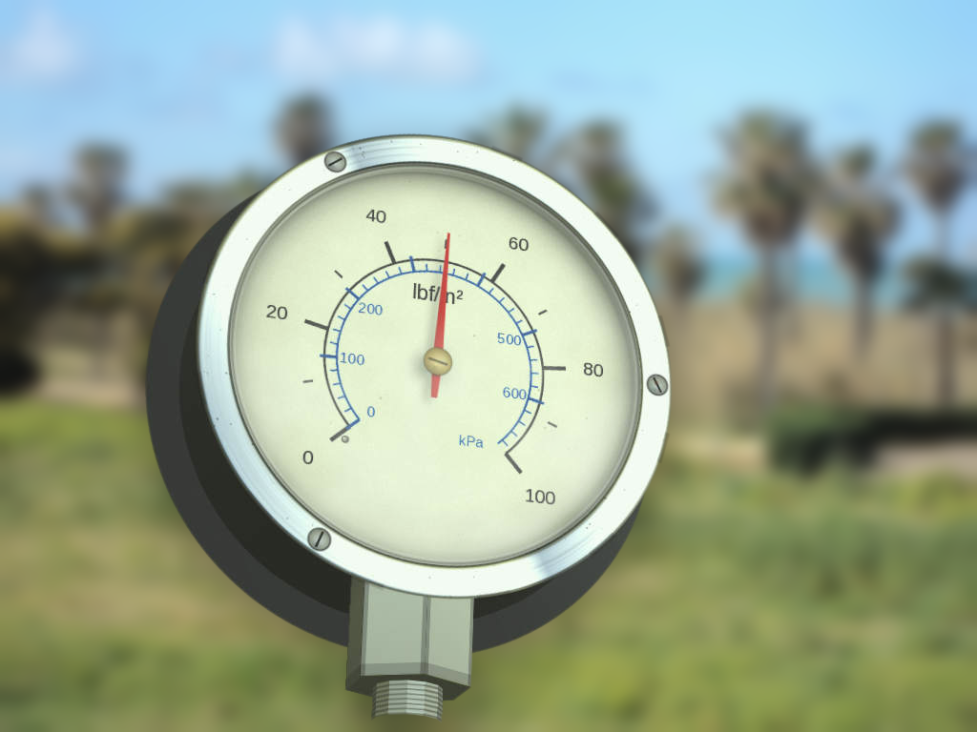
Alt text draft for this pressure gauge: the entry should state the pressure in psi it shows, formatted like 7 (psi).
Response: 50 (psi)
